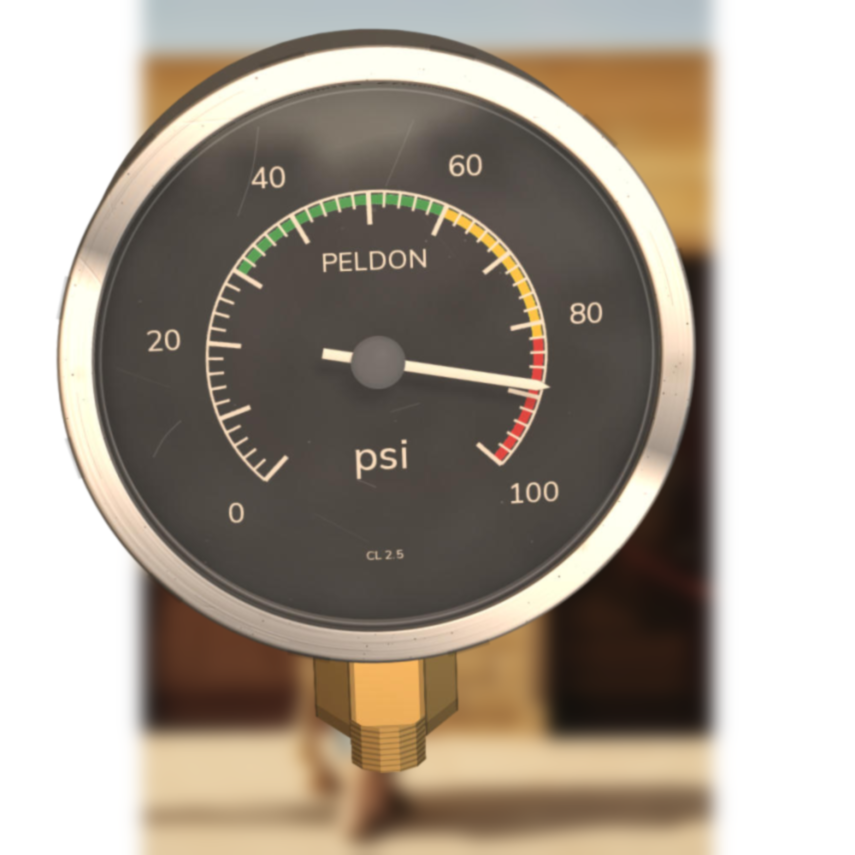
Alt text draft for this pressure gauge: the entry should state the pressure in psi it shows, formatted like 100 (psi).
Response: 88 (psi)
